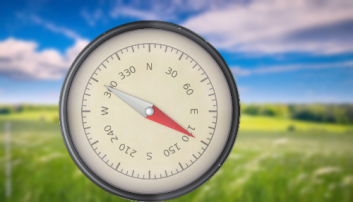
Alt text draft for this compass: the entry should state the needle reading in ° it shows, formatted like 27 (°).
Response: 120 (°)
